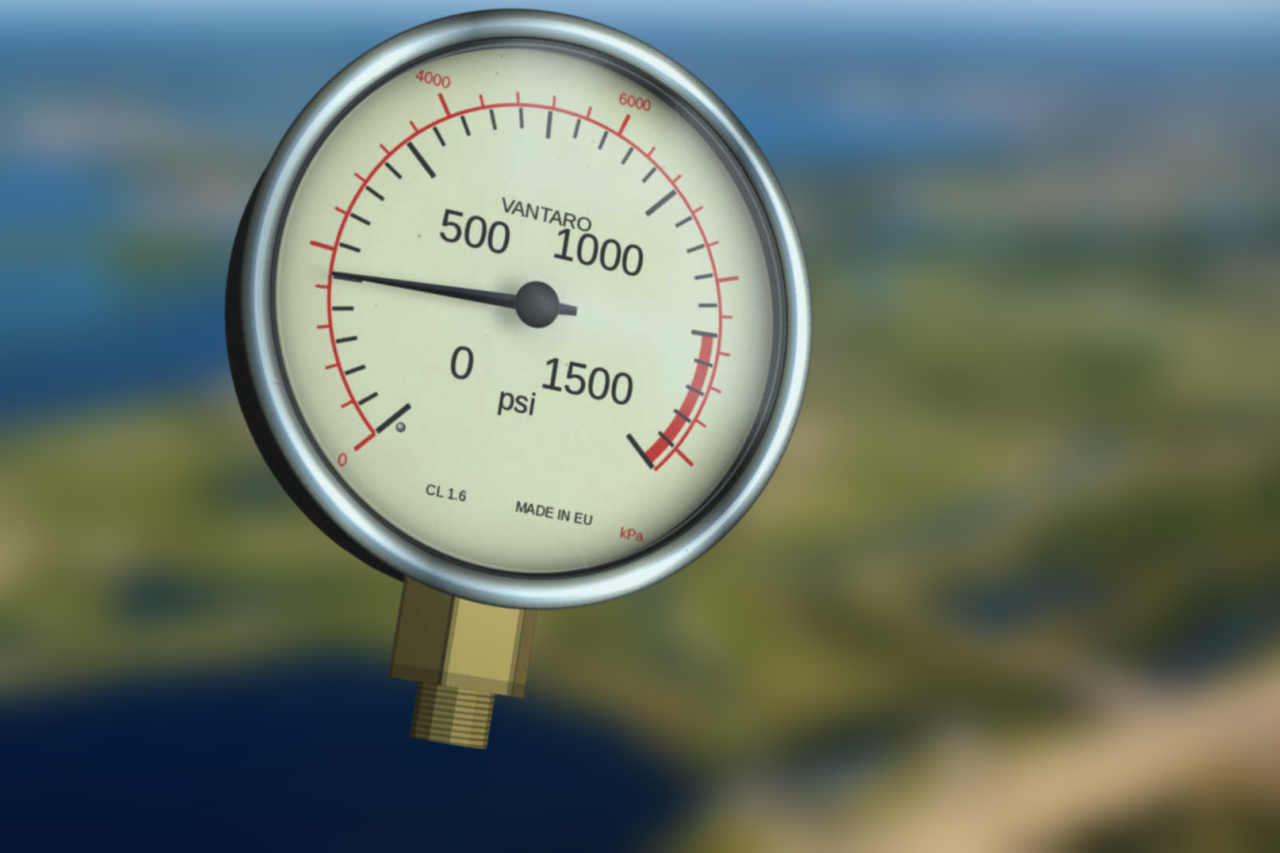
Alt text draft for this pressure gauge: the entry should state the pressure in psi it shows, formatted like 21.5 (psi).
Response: 250 (psi)
